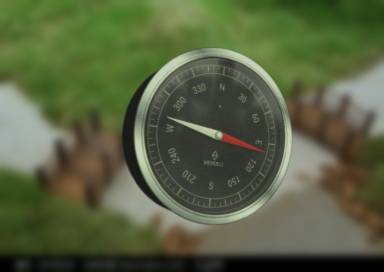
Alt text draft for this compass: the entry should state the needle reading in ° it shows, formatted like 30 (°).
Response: 100 (°)
